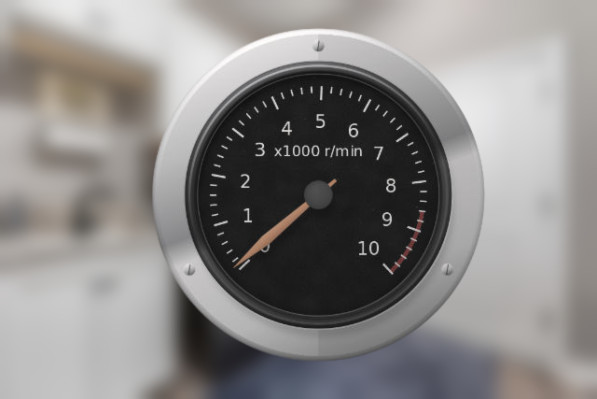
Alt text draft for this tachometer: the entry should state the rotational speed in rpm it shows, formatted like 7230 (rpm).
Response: 100 (rpm)
